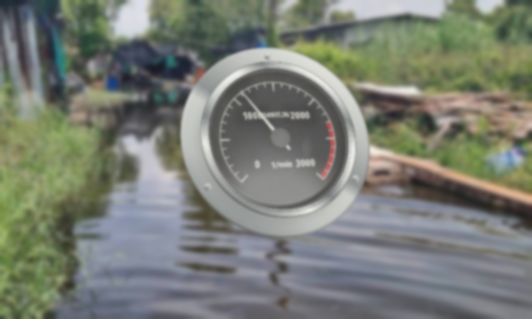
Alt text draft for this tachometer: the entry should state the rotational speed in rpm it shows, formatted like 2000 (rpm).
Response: 1100 (rpm)
